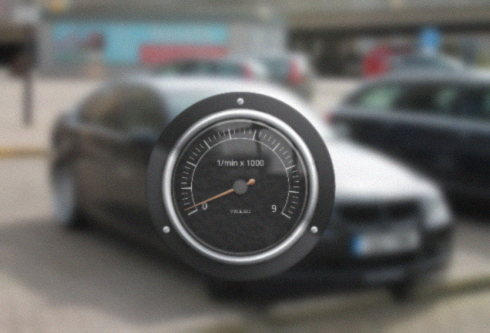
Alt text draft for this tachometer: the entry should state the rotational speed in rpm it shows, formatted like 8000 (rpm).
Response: 200 (rpm)
